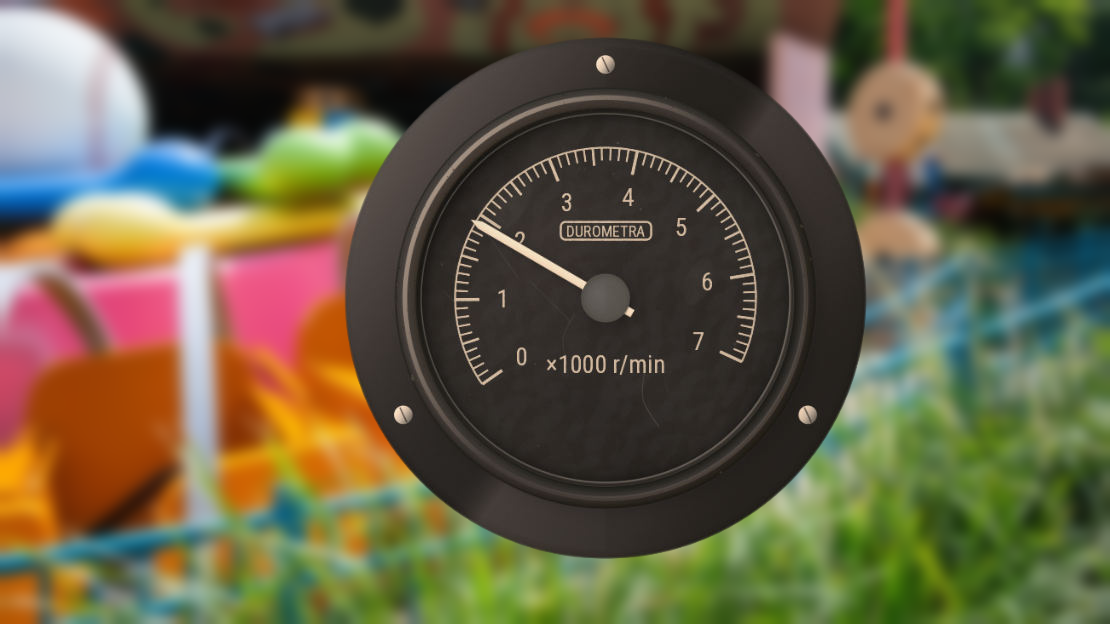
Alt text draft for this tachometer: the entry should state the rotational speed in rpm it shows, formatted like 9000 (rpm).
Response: 1900 (rpm)
